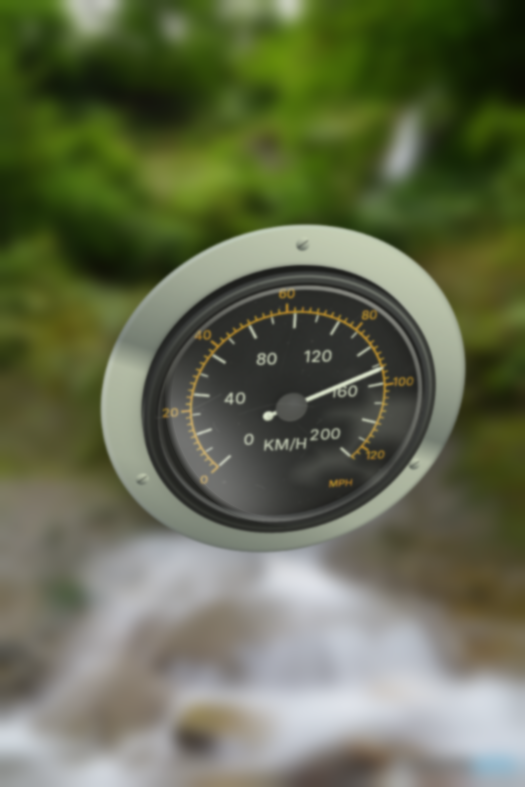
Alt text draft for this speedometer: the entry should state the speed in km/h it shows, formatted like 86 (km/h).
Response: 150 (km/h)
